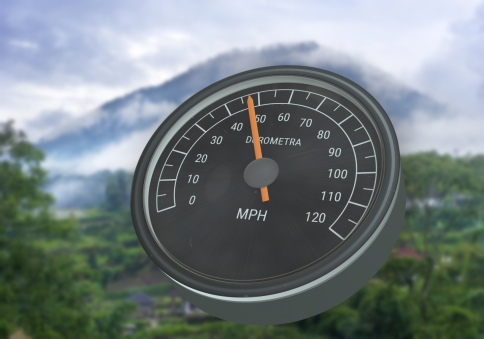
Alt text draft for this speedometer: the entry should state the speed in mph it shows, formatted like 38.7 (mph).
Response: 47.5 (mph)
